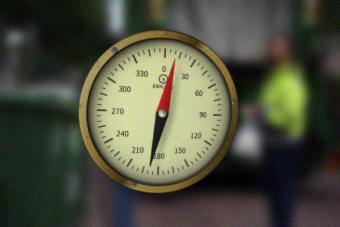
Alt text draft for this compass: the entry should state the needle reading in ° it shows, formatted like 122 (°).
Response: 10 (°)
